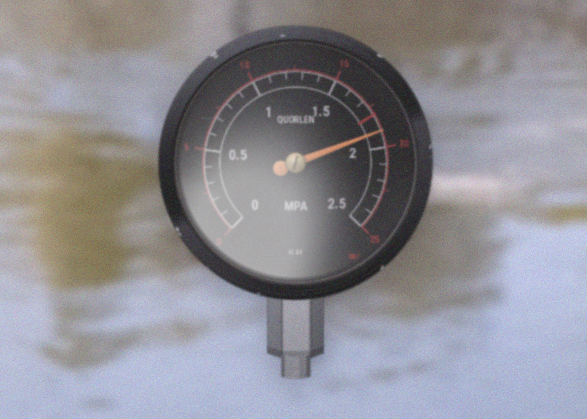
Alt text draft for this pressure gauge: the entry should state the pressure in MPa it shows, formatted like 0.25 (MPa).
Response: 1.9 (MPa)
